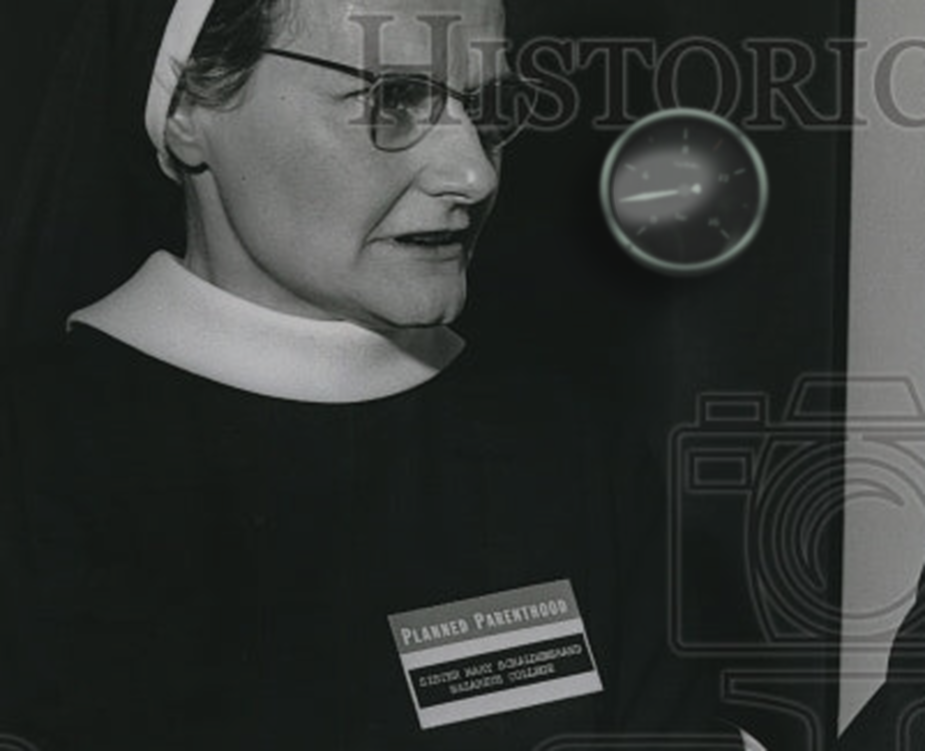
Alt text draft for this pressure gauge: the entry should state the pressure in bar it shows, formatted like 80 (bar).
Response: 2 (bar)
